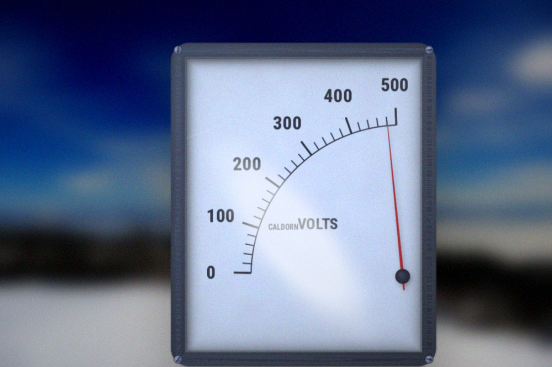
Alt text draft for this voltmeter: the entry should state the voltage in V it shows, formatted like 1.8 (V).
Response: 480 (V)
